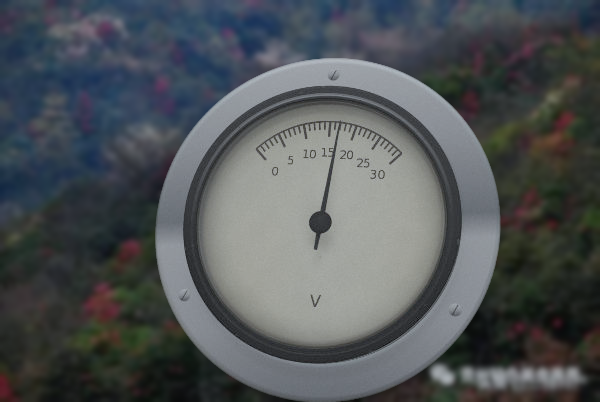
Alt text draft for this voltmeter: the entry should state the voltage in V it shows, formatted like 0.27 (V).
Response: 17 (V)
